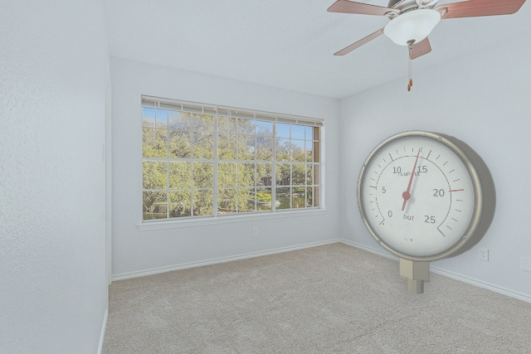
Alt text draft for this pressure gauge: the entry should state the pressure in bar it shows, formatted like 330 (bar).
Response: 14 (bar)
